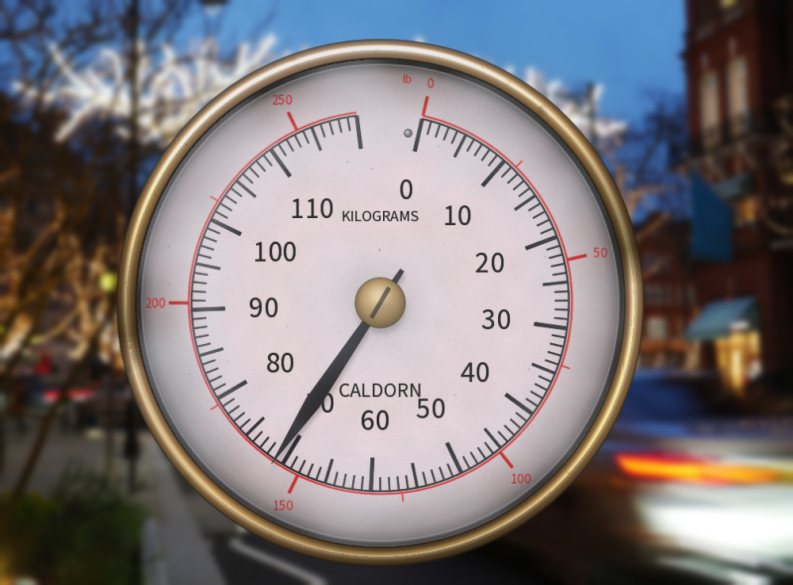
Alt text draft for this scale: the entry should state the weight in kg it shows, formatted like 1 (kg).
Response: 71 (kg)
